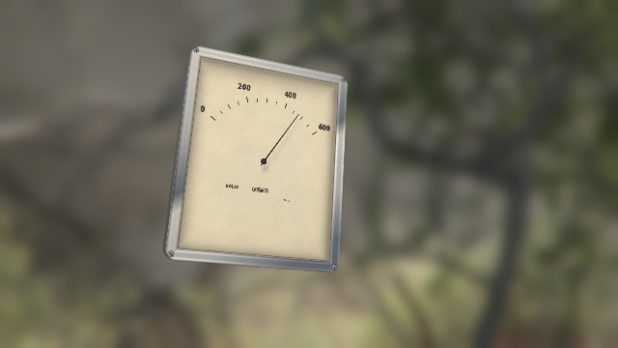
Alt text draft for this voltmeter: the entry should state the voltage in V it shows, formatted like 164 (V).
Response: 475 (V)
